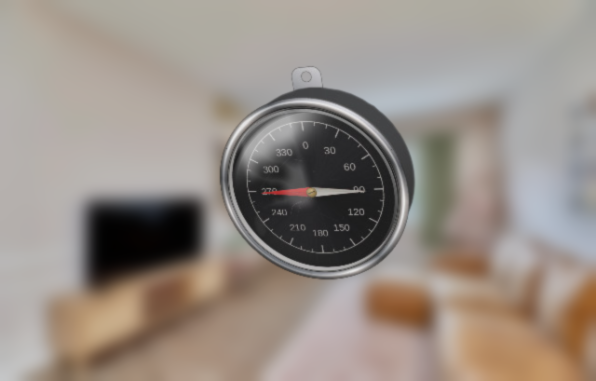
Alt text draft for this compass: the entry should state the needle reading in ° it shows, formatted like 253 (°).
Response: 270 (°)
